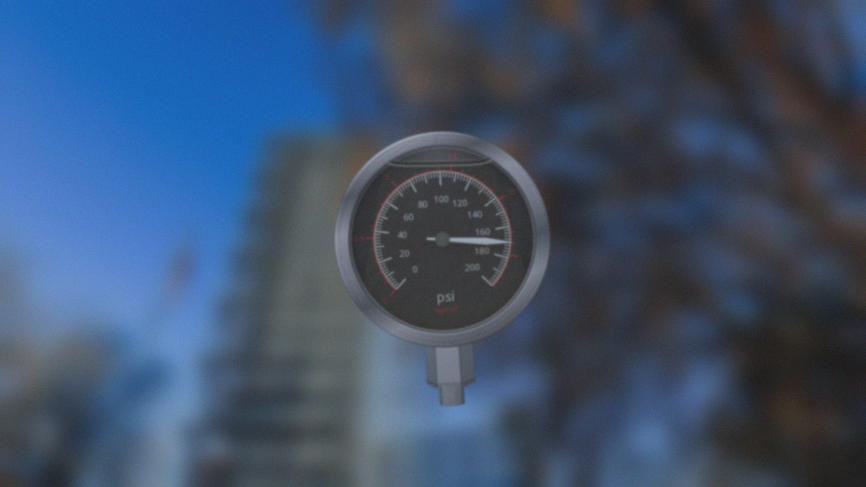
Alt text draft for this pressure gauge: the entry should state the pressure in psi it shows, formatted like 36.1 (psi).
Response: 170 (psi)
